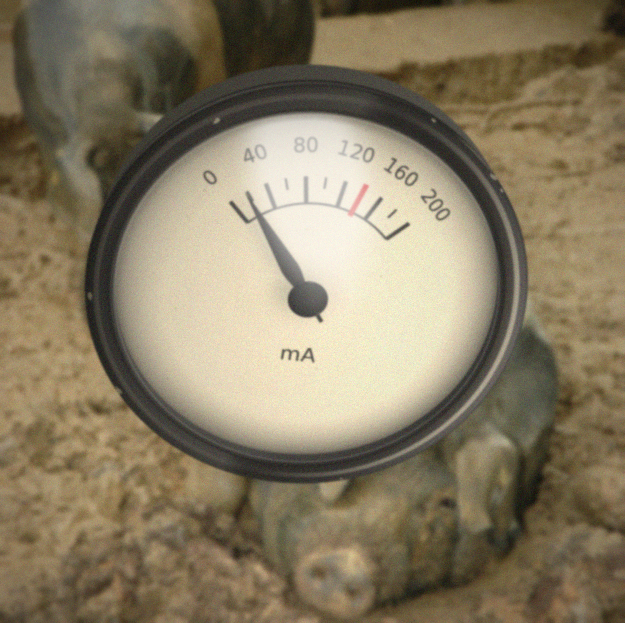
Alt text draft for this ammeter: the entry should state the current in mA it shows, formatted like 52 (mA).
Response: 20 (mA)
